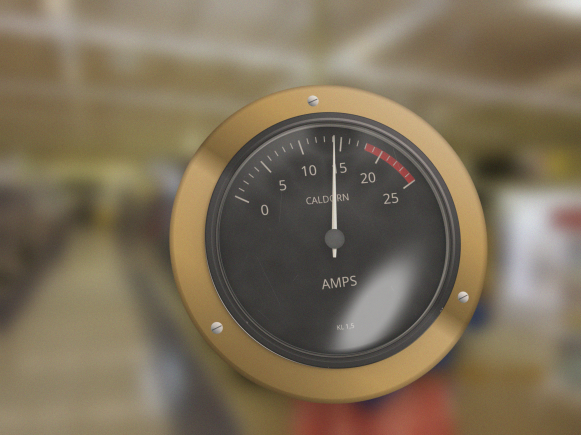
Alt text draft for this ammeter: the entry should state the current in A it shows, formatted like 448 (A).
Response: 14 (A)
